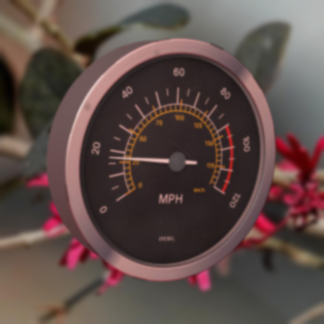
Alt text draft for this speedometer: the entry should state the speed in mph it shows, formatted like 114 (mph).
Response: 17.5 (mph)
